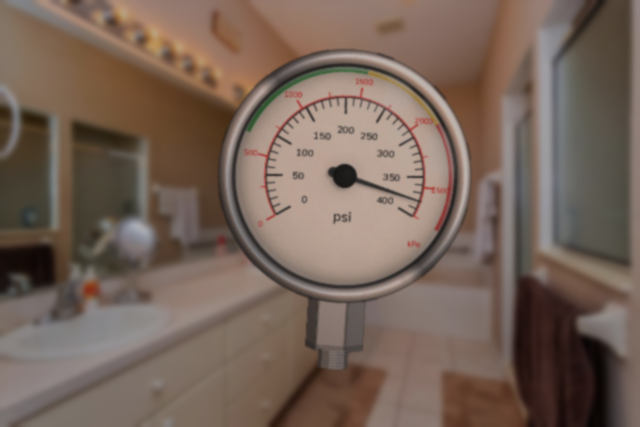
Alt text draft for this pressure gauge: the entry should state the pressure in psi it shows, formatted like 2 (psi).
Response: 380 (psi)
